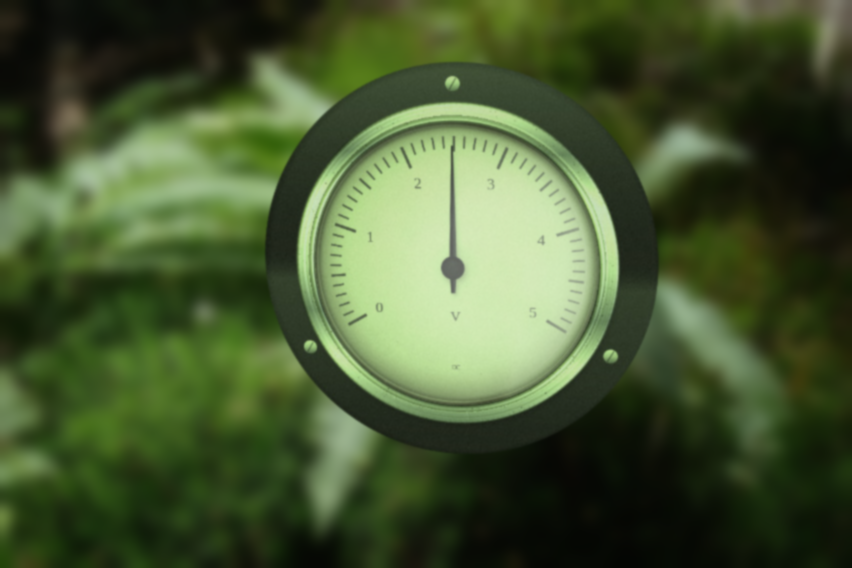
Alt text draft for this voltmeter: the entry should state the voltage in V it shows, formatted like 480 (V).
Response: 2.5 (V)
